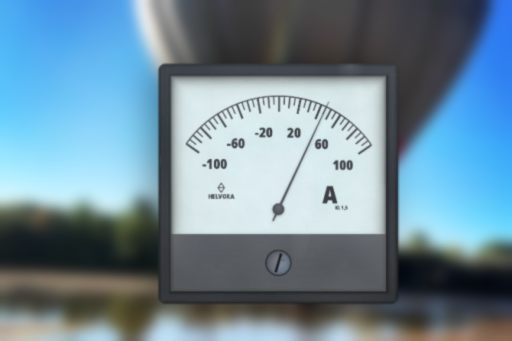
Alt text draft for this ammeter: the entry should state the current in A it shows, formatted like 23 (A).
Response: 45 (A)
